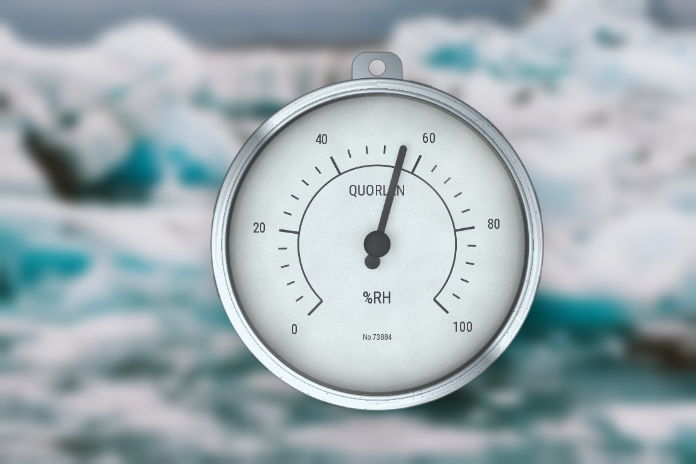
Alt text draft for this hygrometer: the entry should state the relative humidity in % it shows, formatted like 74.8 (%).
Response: 56 (%)
